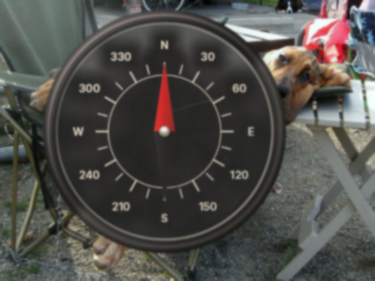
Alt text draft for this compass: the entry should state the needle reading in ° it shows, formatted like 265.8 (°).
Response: 0 (°)
